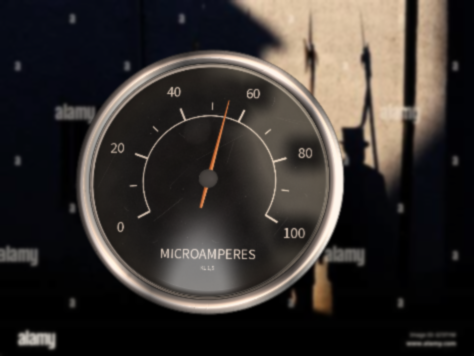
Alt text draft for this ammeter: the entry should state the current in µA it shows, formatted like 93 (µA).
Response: 55 (µA)
